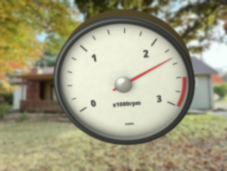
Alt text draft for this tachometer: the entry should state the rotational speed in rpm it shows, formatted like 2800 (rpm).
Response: 2300 (rpm)
